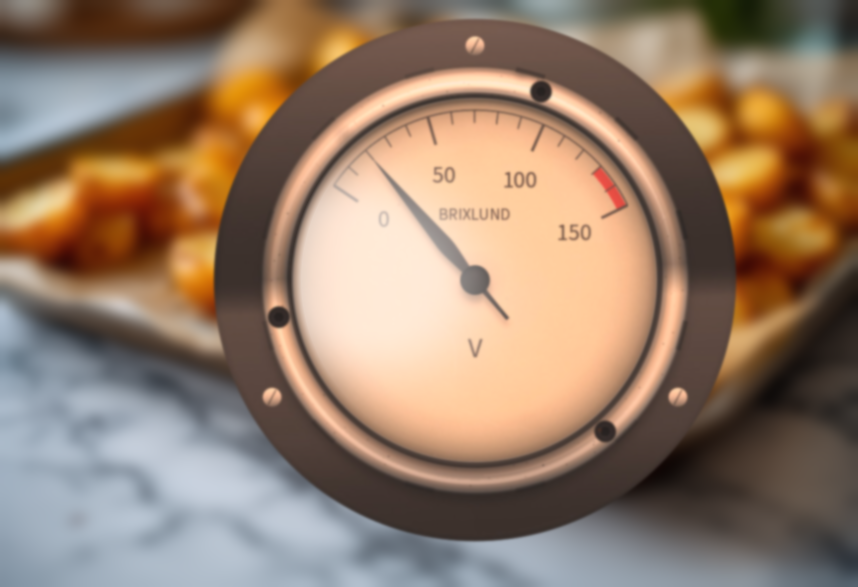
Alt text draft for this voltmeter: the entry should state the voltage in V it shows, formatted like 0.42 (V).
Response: 20 (V)
